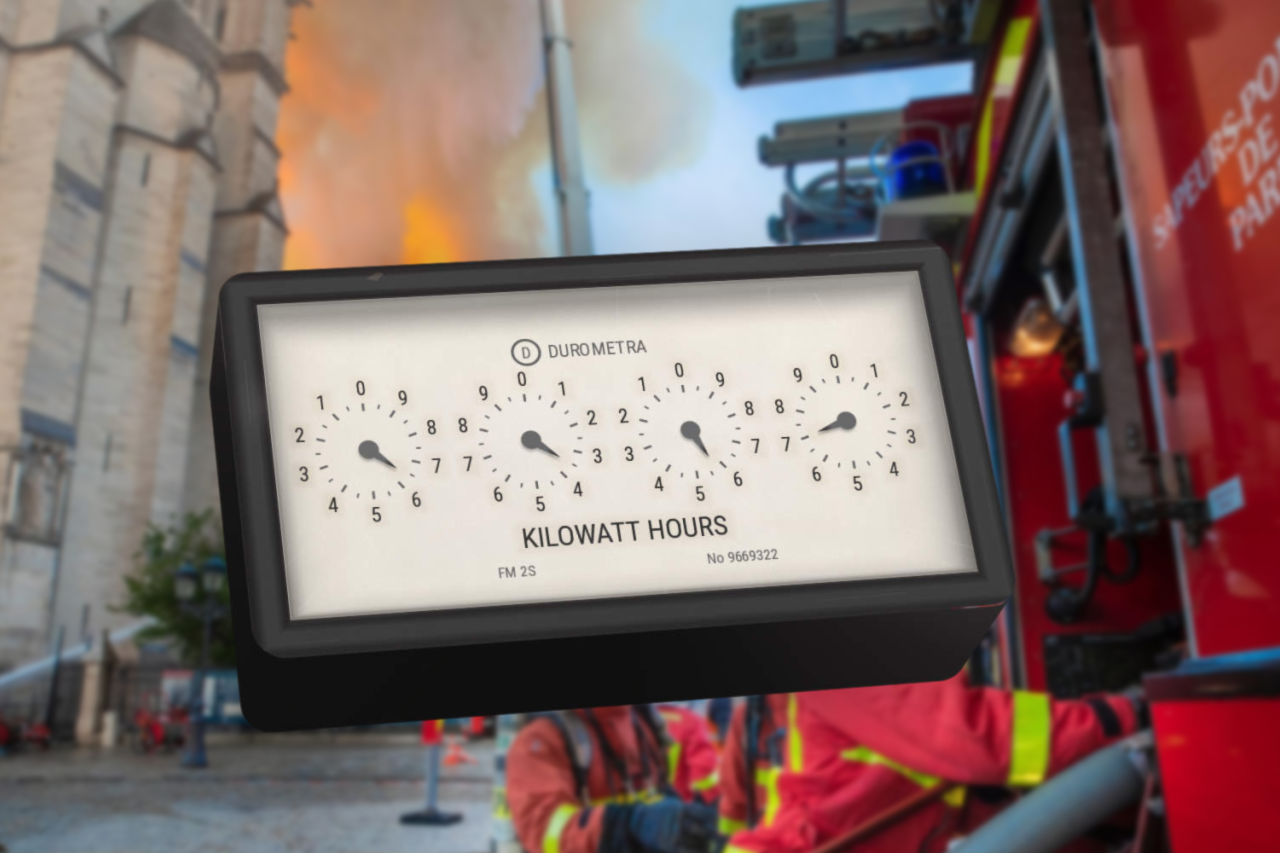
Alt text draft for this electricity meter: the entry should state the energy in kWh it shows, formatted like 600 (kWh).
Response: 6357 (kWh)
